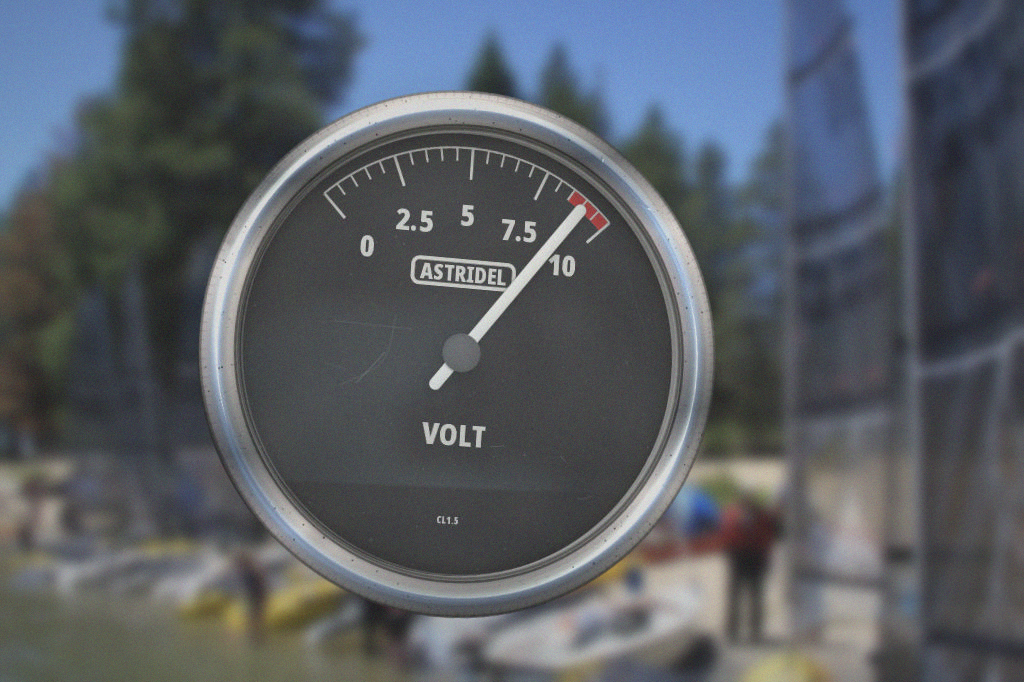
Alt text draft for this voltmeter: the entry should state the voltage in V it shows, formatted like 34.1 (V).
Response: 9 (V)
